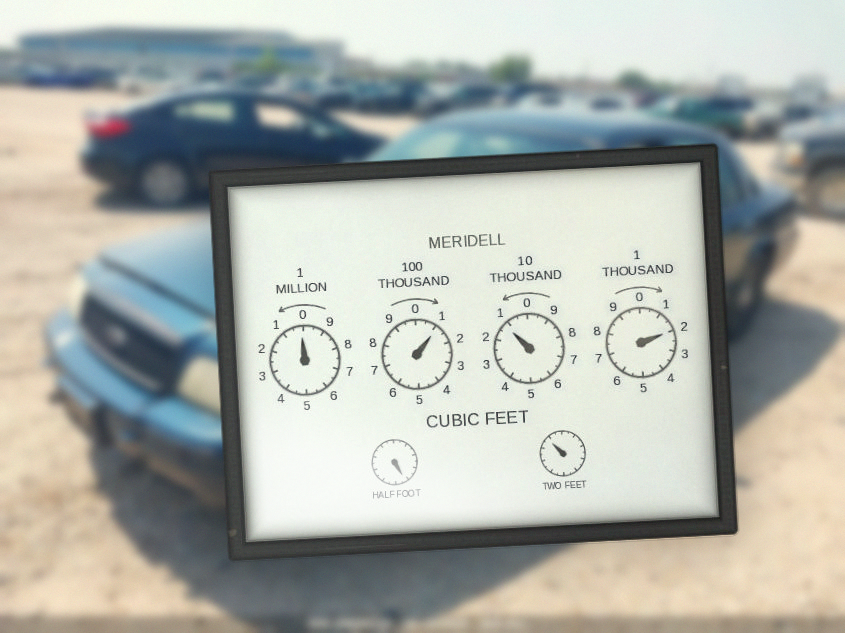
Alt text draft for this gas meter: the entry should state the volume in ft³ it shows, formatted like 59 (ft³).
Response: 11200 (ft³)
